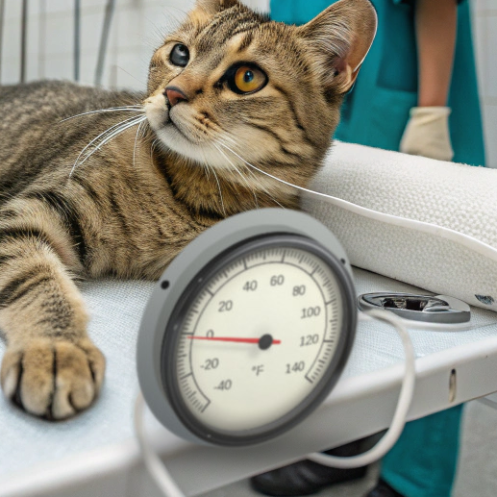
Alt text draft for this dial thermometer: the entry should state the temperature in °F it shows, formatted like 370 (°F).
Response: 0 (°F)
